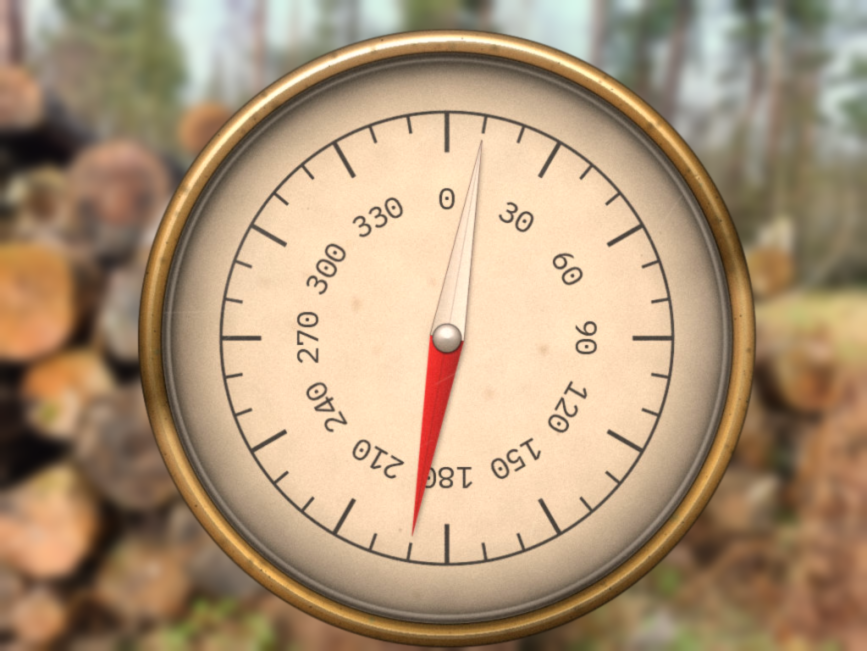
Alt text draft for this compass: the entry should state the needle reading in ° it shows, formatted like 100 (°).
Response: 190 (°)
